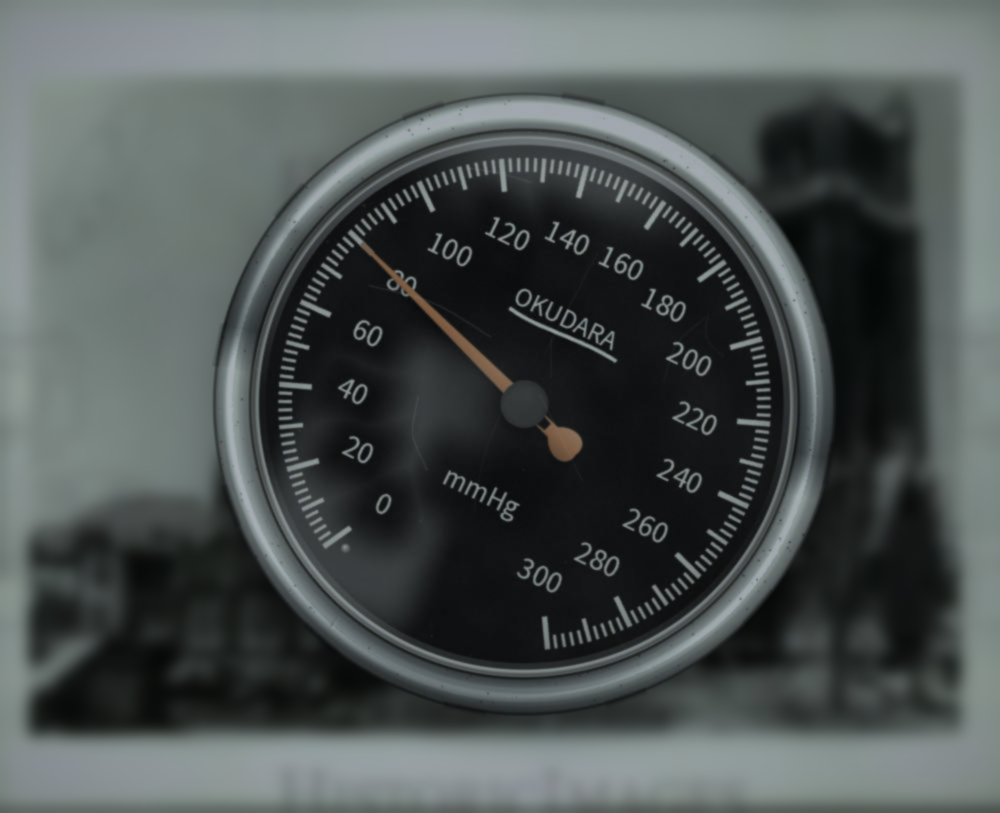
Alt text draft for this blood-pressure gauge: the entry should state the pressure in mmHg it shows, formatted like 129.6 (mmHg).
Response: 80 (mmHg)
